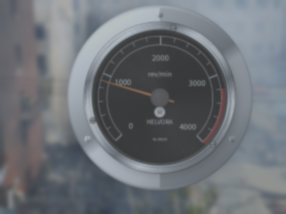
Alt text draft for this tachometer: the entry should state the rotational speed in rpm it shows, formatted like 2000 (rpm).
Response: 900 (rpm)
